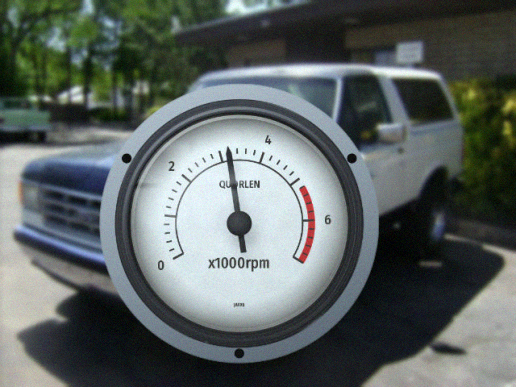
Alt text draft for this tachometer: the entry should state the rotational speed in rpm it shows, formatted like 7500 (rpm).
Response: 3200 (rpm)
